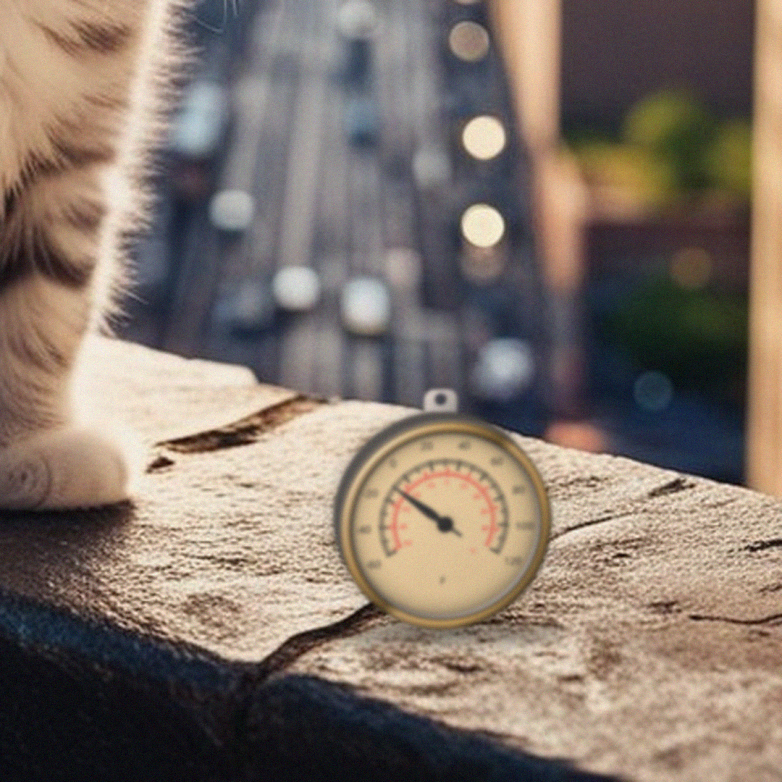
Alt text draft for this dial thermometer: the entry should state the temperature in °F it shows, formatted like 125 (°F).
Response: -10 (°F)
